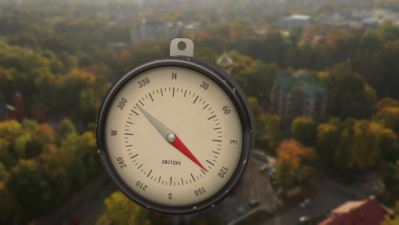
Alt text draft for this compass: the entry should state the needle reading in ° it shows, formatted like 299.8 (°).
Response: 130 (°)
